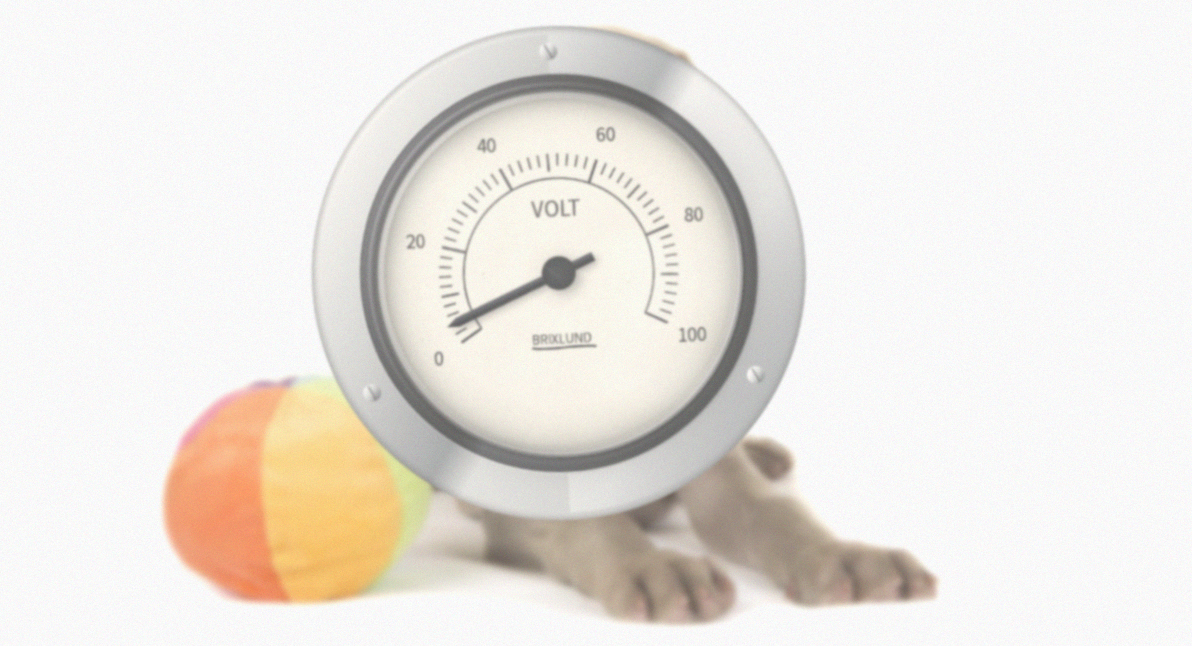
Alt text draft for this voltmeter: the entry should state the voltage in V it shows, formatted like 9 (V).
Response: 4 (V)
